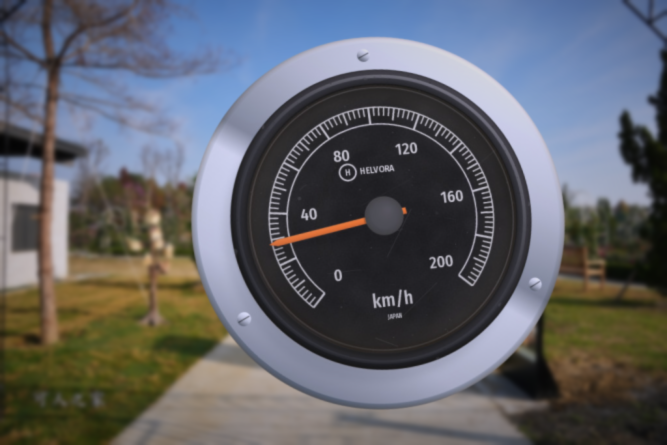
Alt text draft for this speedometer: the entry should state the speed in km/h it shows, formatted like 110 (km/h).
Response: 28 (km/h)
